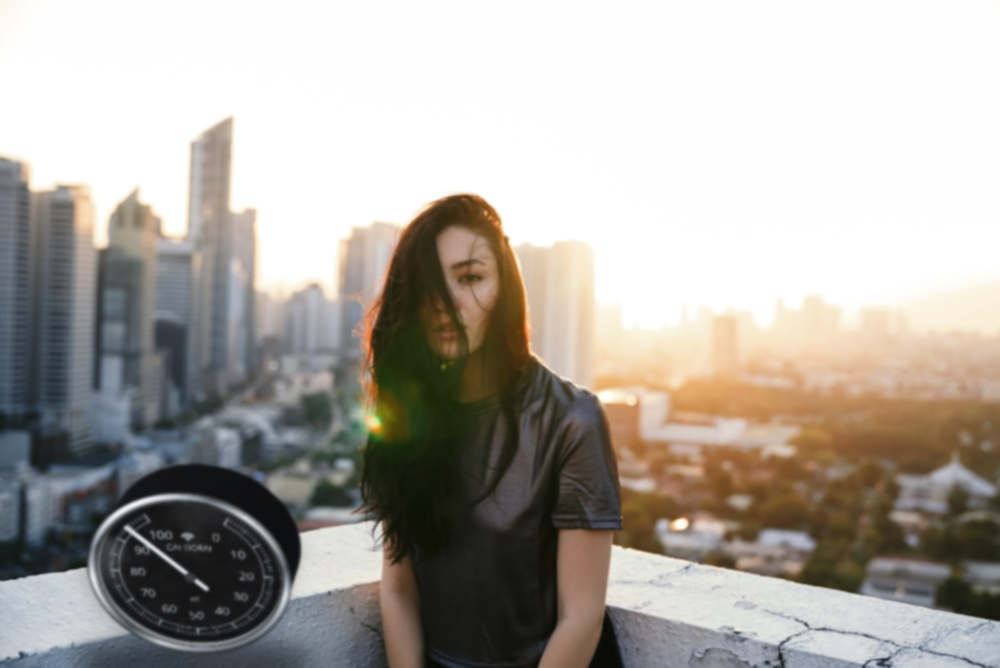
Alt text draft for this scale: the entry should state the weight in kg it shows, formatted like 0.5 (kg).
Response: 95 (kg)
